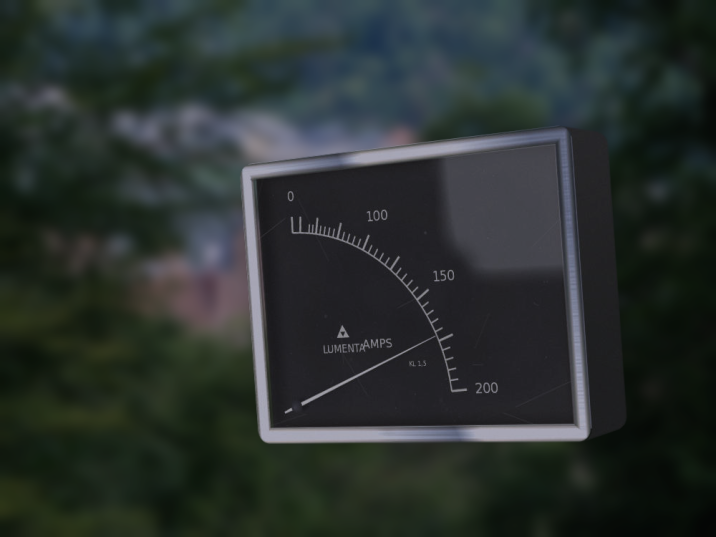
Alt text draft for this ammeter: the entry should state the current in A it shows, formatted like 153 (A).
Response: 172.5 (A)
